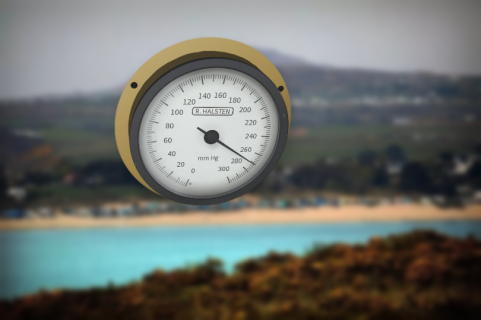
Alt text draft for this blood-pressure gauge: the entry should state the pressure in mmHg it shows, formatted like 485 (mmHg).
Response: 270 (mmHg)
